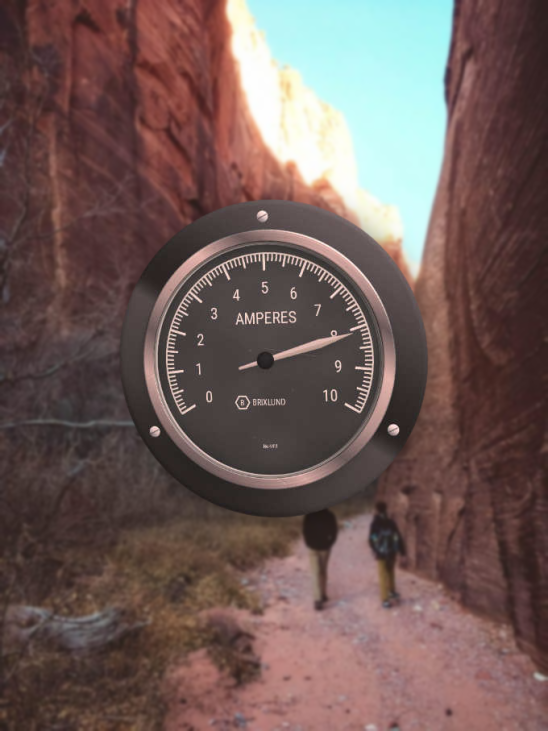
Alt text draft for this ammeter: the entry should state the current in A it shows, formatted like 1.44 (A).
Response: 8.1 (A)
